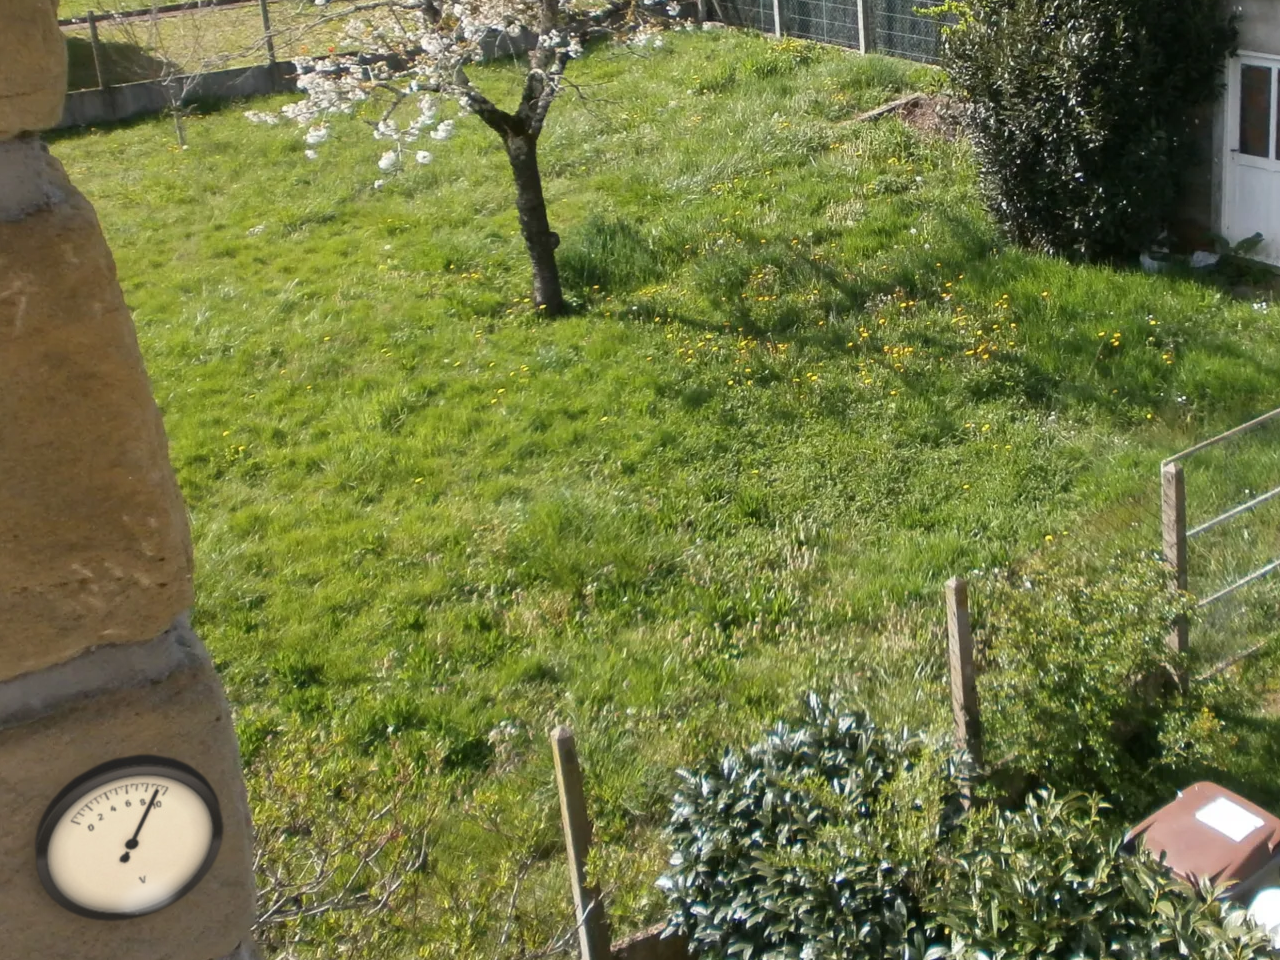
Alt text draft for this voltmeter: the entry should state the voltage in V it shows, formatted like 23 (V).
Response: 9 (V)
